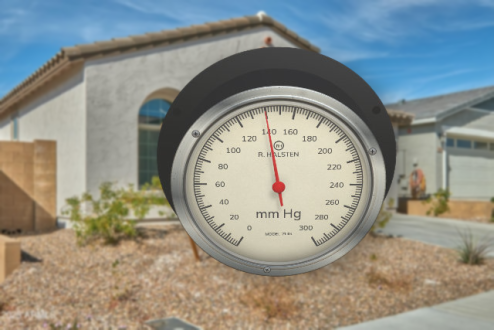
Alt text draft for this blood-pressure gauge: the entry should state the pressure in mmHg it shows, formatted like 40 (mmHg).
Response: 140 (mmHg)
